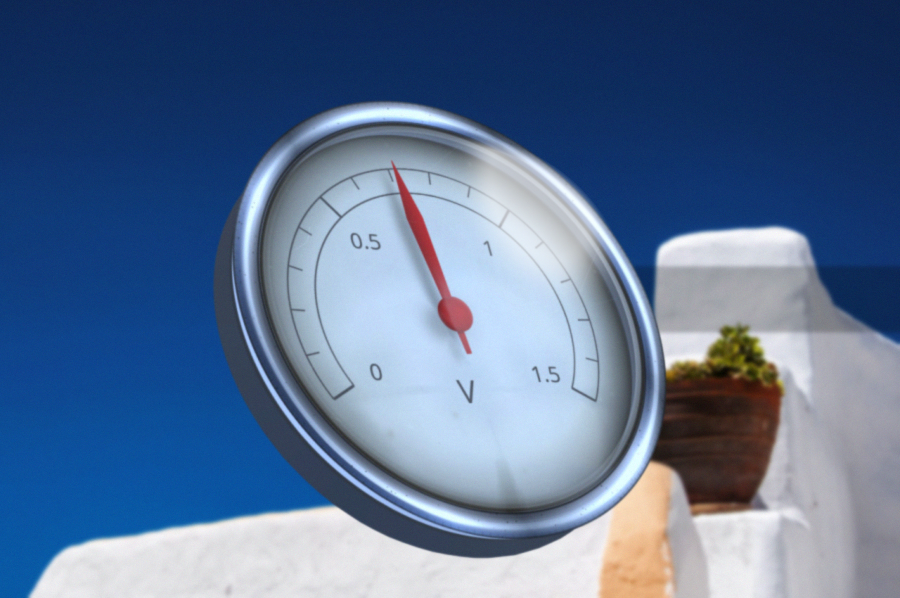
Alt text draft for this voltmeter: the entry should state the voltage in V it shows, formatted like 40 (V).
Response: 0.7 (V)
